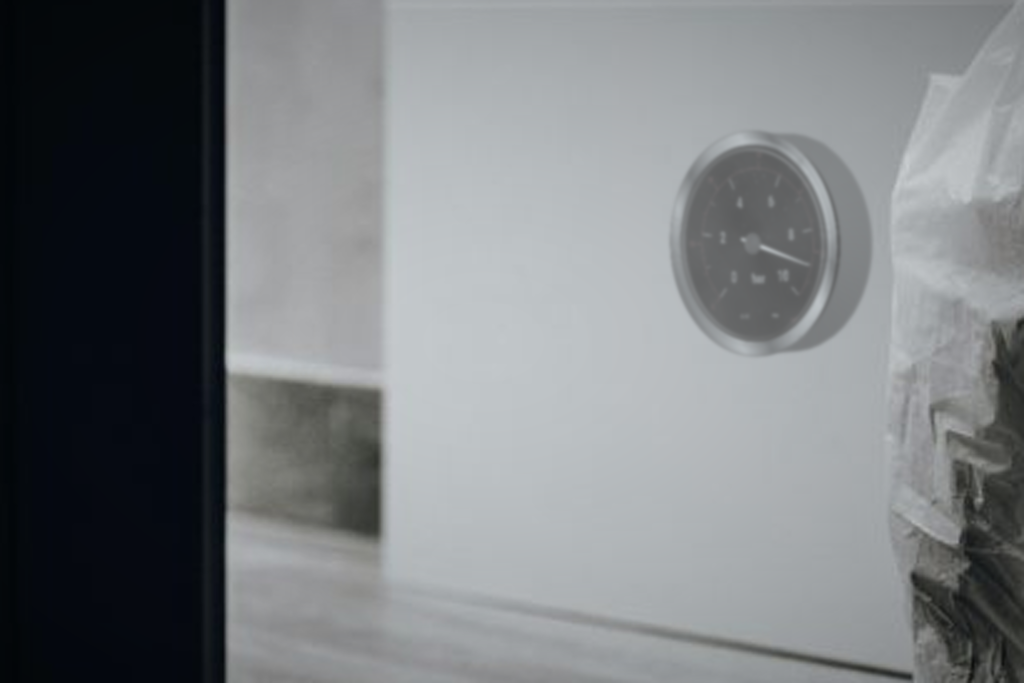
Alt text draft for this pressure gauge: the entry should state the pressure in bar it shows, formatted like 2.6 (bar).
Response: 9 (bar)
